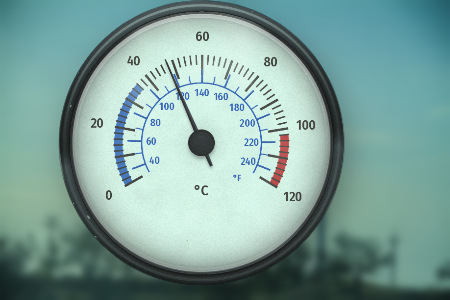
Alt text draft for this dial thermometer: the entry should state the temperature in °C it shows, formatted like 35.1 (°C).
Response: 48 (°C)
